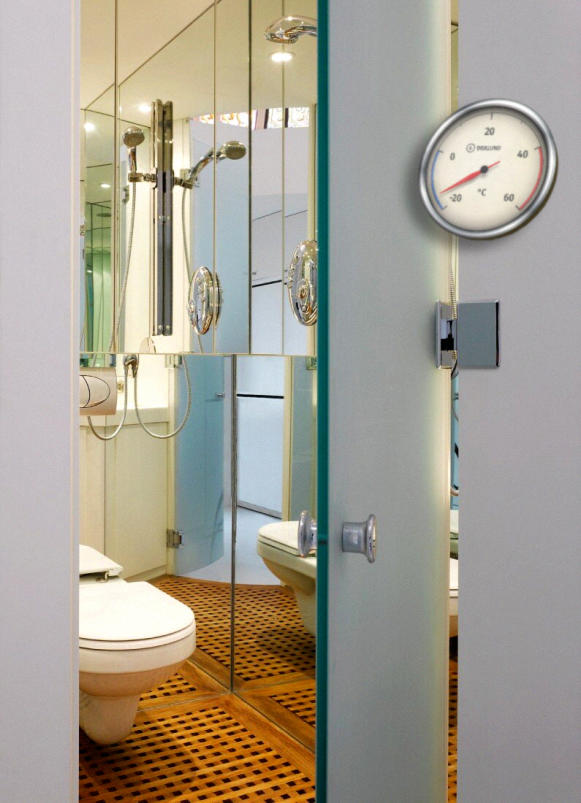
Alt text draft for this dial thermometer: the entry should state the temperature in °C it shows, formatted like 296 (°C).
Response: -15 (°C)
